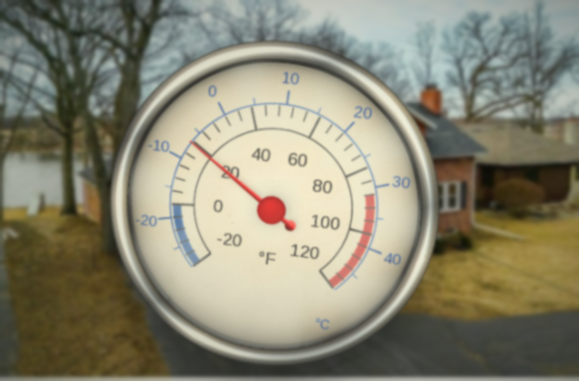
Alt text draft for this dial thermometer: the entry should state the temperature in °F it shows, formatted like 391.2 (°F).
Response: 20 (°F)
